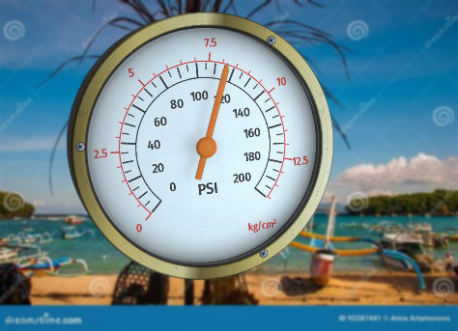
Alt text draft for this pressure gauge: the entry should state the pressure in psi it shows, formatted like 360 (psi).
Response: 115 (psi)
